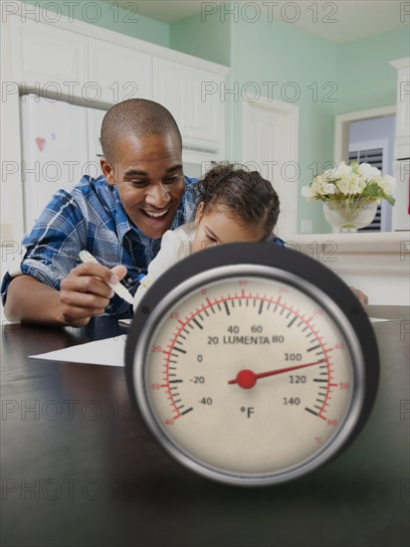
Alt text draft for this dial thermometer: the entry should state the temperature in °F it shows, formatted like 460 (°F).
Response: 108 (°F)
